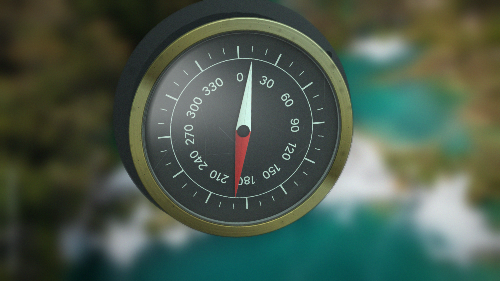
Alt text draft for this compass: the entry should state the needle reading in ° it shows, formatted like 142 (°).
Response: 190 (°)
